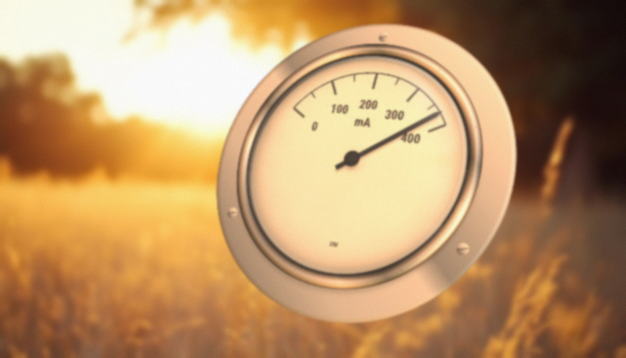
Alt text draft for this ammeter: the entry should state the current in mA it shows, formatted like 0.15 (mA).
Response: 375 (mA)
